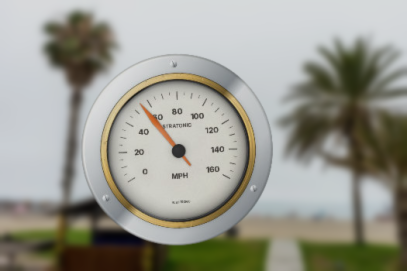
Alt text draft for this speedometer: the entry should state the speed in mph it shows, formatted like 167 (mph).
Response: 55 (mph)
